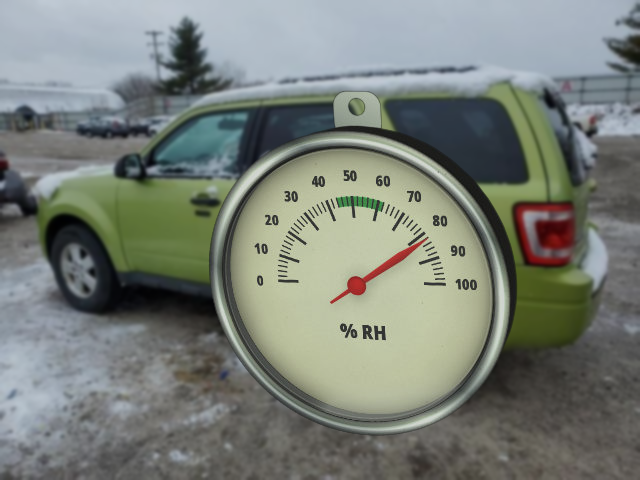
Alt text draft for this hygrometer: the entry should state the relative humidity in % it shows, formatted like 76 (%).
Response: 82 (%)
